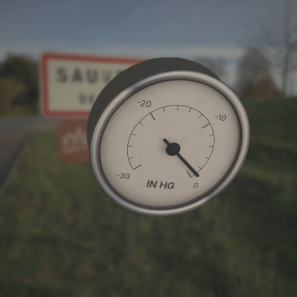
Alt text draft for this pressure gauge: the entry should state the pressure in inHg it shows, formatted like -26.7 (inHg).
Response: -1 (inHg)
